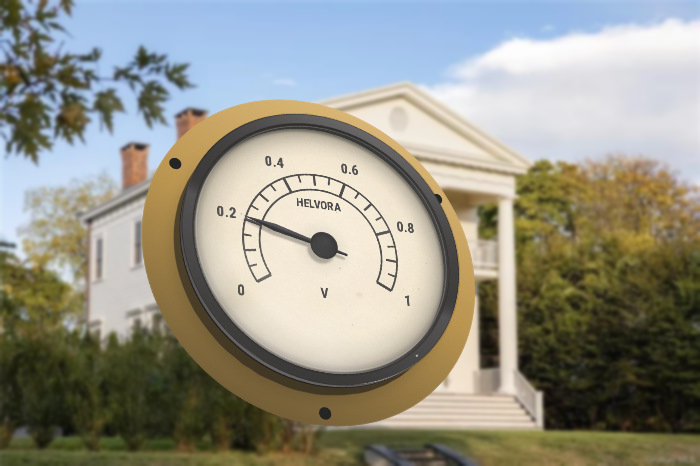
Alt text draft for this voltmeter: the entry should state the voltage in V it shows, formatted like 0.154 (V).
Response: 0.2 (V)
